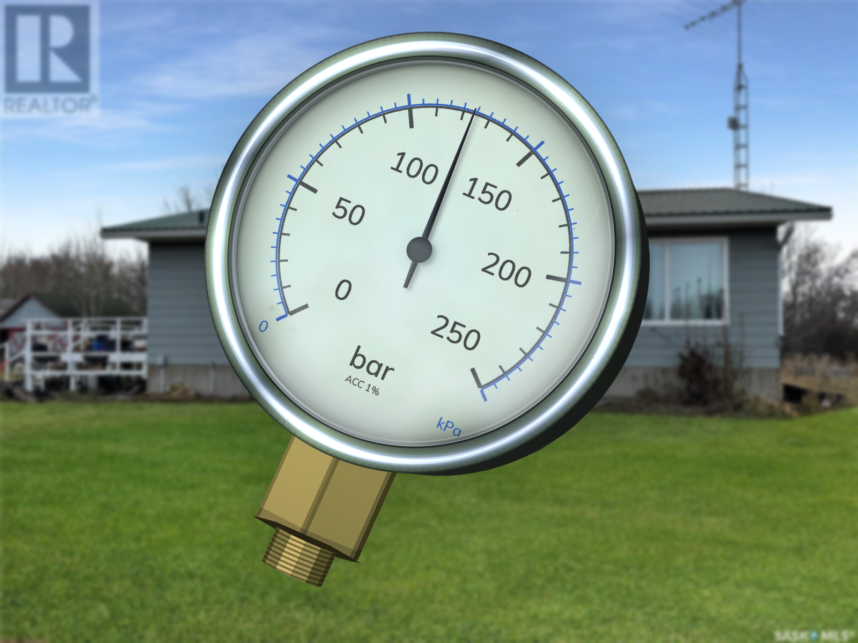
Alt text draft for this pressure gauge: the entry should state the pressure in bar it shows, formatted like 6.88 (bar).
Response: 125 (bar)
